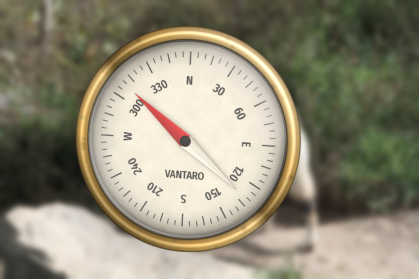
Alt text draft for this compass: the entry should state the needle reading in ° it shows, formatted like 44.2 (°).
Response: 310 (°)
